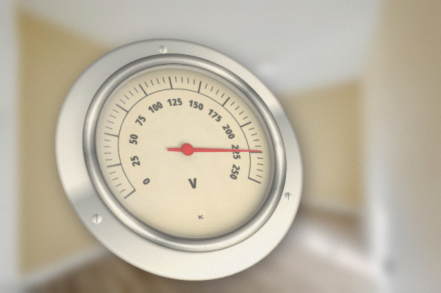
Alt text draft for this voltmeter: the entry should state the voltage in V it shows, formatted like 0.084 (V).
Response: 225 (V)
